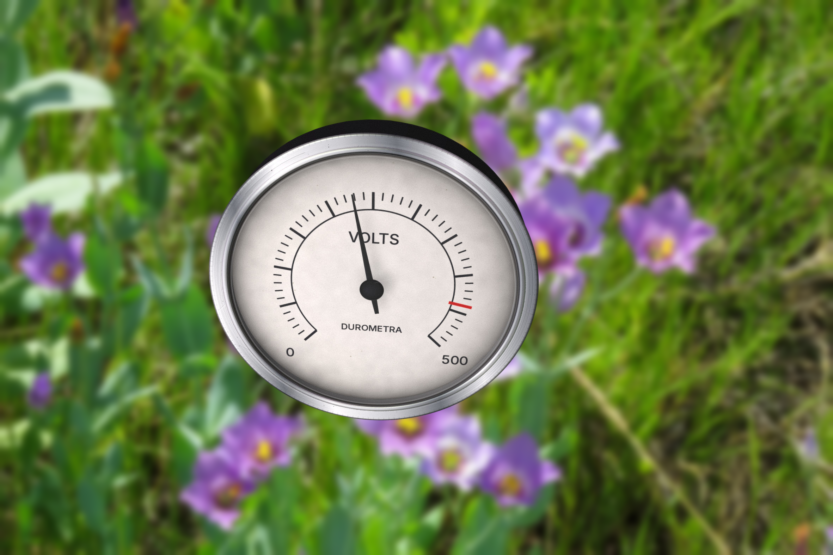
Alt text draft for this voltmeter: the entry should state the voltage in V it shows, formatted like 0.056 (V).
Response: 230 (V)
